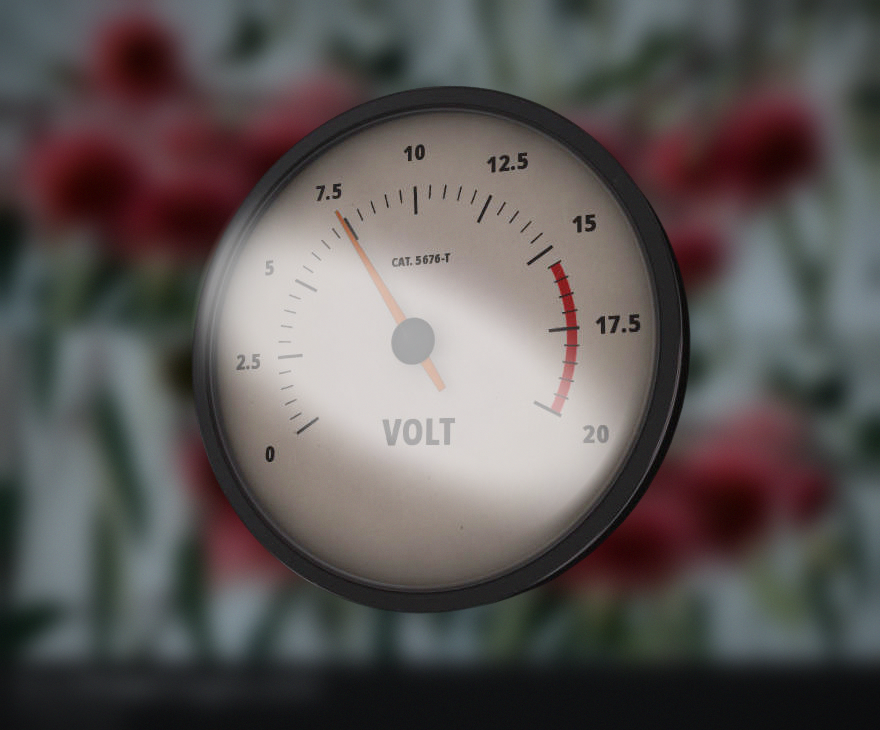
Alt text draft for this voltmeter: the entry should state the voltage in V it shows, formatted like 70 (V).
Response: 7.5 (V)
